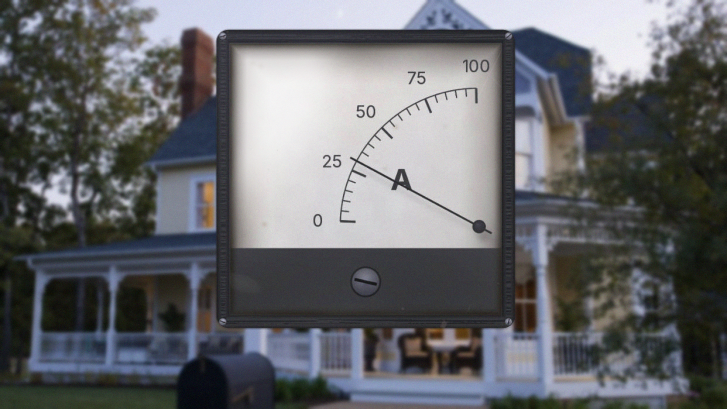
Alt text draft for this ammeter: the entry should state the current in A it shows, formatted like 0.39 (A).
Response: 30 (A)
